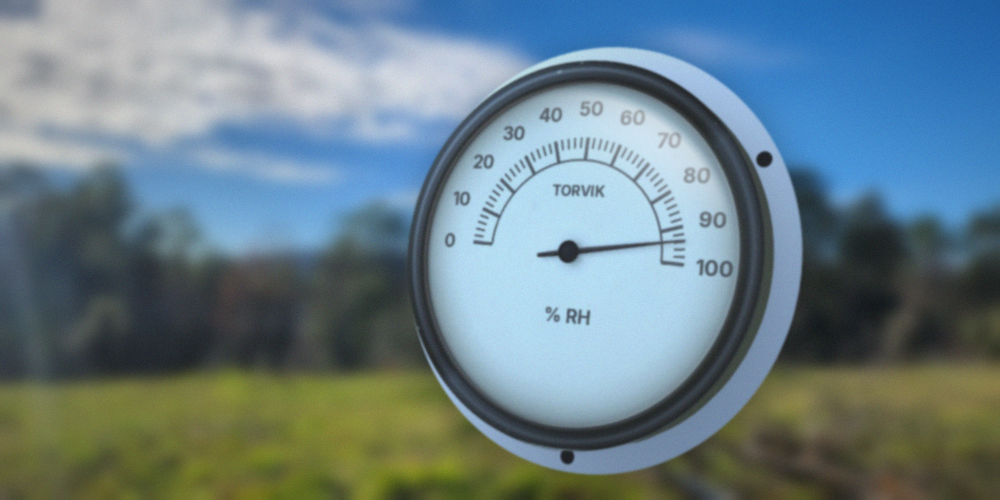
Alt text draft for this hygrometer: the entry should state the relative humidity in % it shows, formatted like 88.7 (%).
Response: 94 (%)
